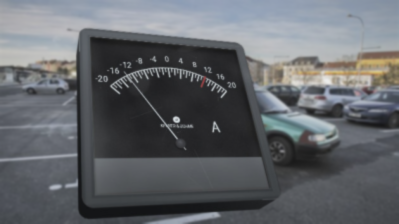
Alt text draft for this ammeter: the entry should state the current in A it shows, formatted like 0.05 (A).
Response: -14 (A)
